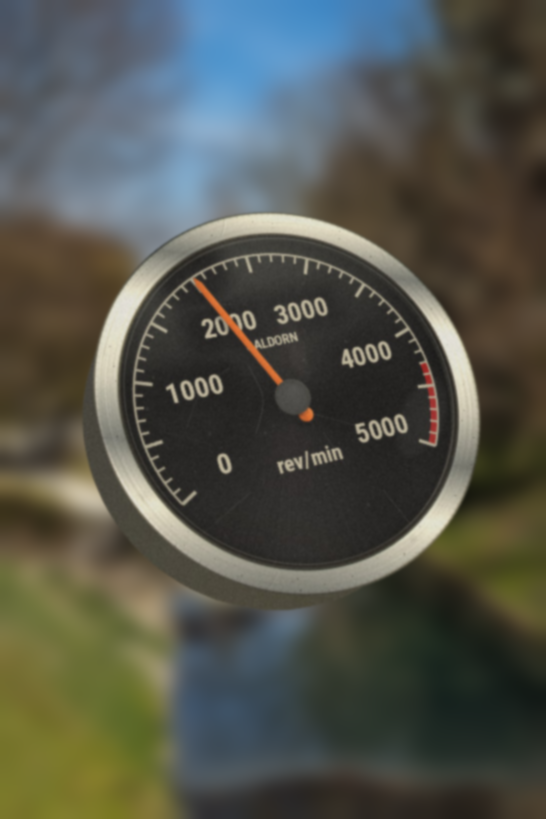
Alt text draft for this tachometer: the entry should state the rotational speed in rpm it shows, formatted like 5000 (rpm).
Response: 2000 (rpm)
